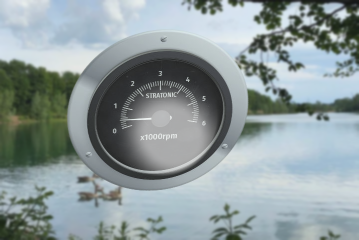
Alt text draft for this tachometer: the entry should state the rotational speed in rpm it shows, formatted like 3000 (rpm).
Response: 500 (rpm)
